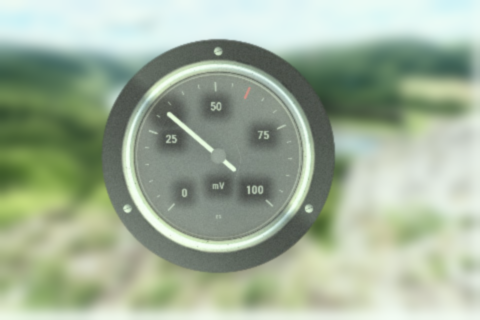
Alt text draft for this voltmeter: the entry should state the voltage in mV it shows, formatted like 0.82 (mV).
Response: 32.5 (mV)
